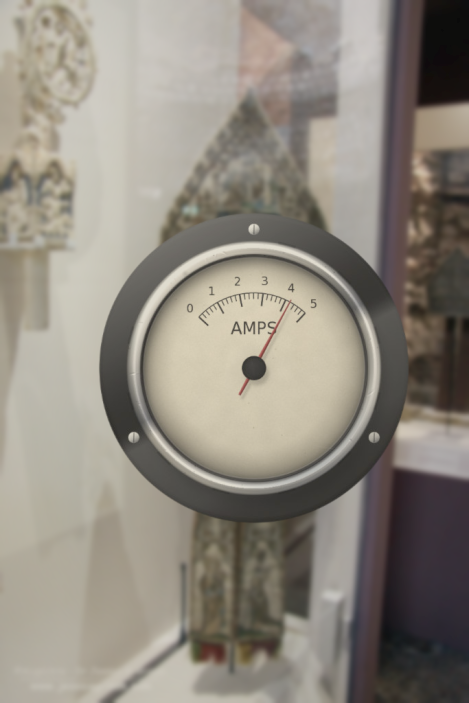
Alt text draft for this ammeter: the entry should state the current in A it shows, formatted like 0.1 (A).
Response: 4.2 (A)
